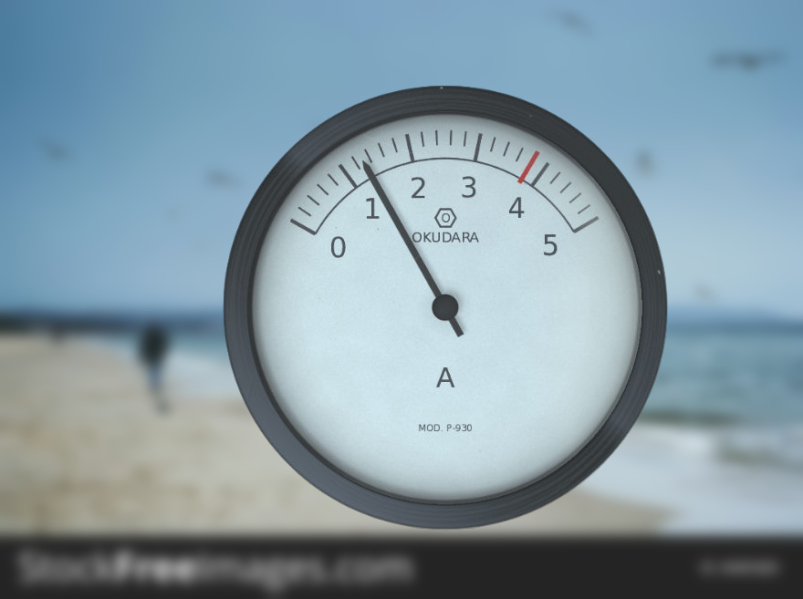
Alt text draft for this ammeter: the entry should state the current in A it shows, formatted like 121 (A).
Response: 1.3 (A)
